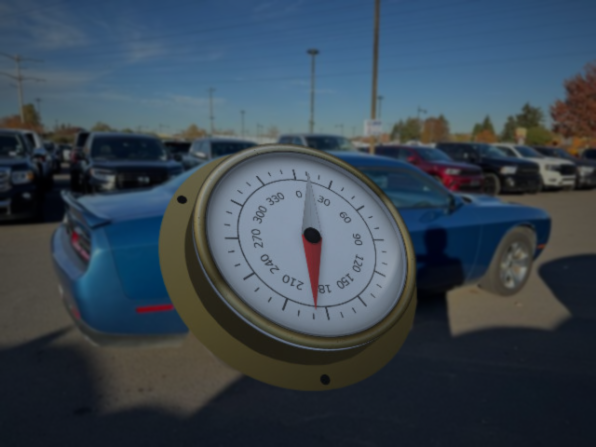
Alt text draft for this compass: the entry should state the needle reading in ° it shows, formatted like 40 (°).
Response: 190 (°)
